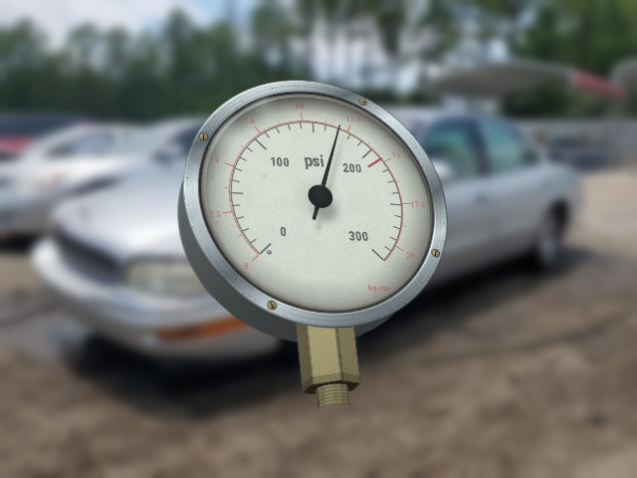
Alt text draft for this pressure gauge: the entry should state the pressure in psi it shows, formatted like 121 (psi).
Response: 170 (psi)
